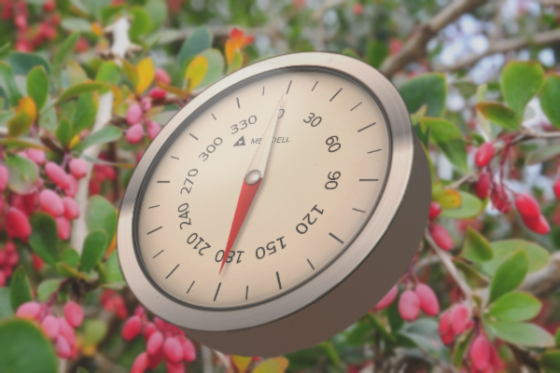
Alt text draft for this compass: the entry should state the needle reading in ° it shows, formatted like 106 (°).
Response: 180 (°)
